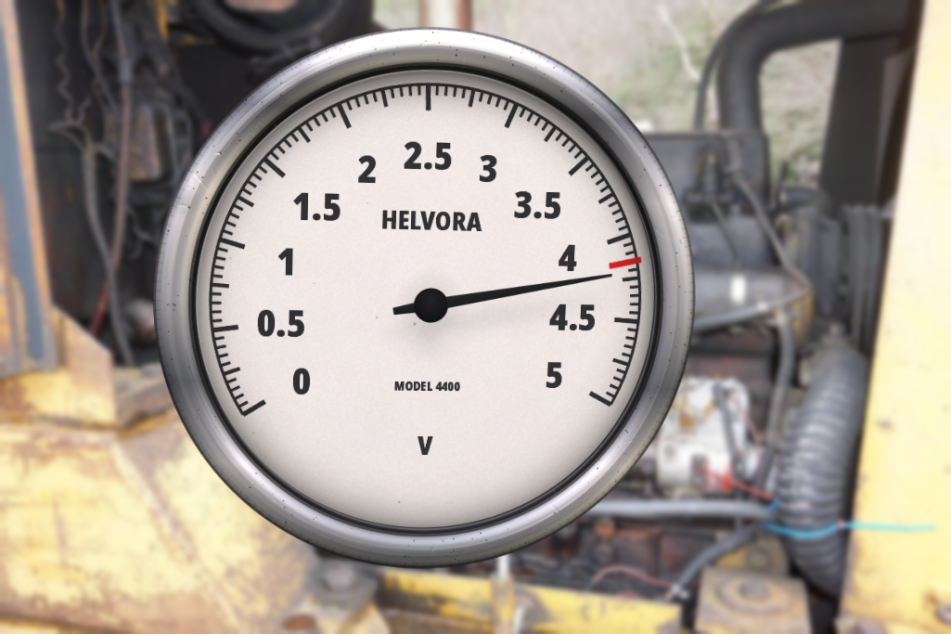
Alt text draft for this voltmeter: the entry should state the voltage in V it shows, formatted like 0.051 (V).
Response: 4.2 (V)
